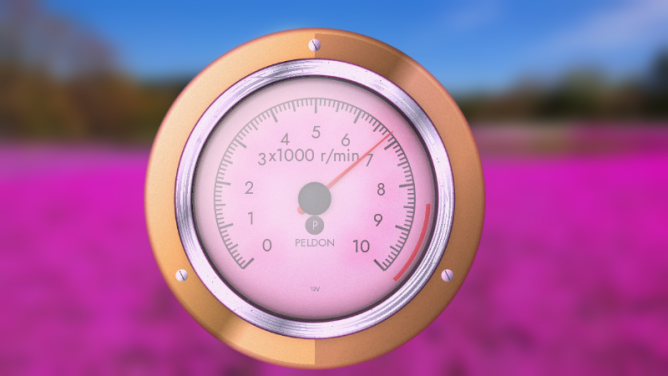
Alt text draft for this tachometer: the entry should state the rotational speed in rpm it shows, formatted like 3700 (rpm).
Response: 6800 (rpm)
